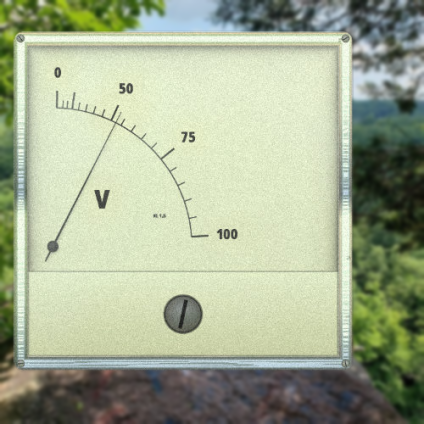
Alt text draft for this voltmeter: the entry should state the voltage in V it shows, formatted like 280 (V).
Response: 52.5 (V)
